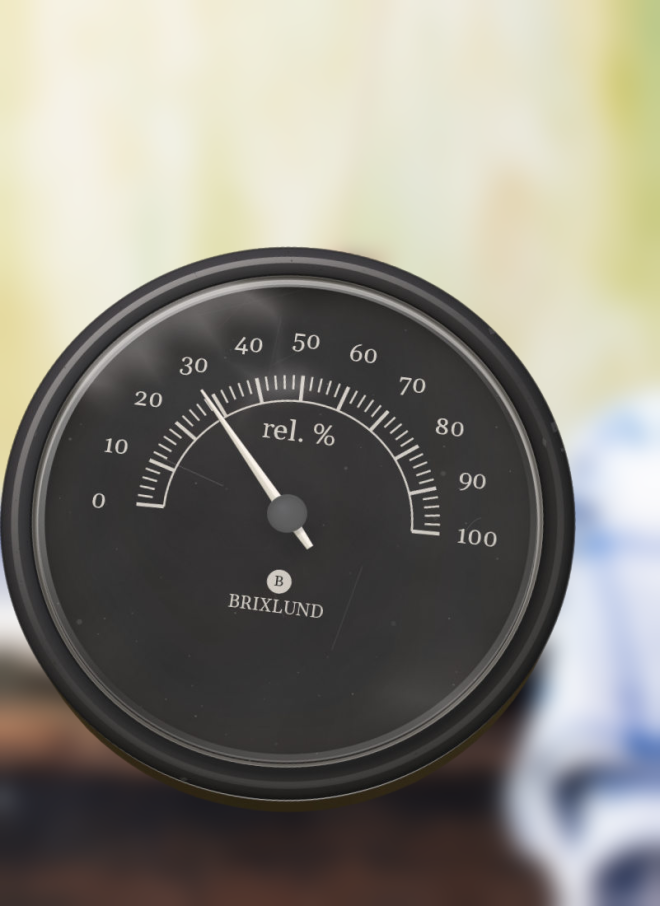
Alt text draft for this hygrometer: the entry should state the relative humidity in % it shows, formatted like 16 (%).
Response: 28 (%)
